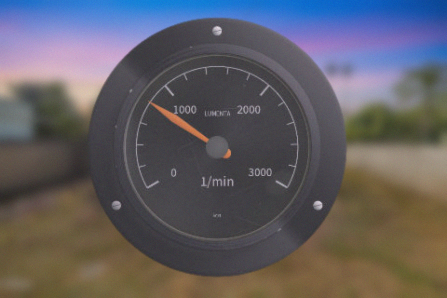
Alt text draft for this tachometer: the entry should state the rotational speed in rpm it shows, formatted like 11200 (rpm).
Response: 800 (rpm)
